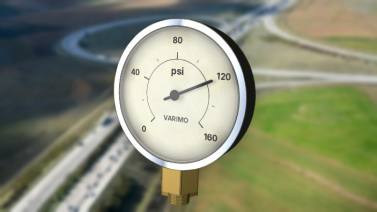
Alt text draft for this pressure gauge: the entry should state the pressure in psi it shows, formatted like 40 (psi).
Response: 120 (psi)
